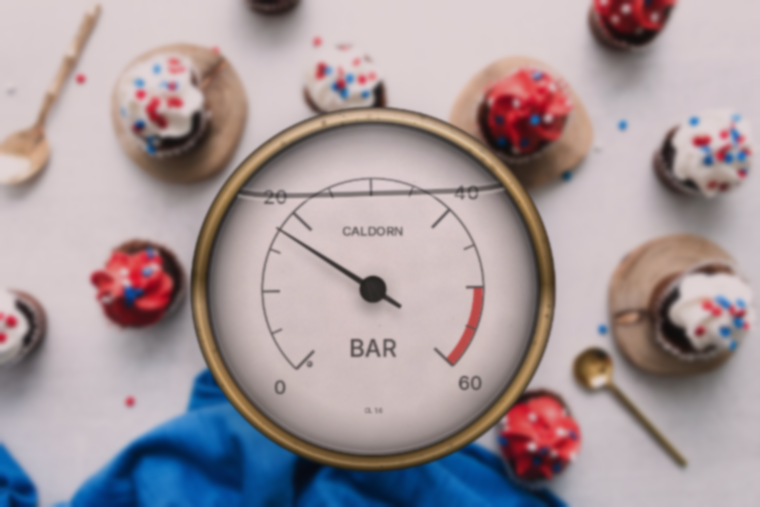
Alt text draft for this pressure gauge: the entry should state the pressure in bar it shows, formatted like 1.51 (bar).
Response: 17.5 (bar)
